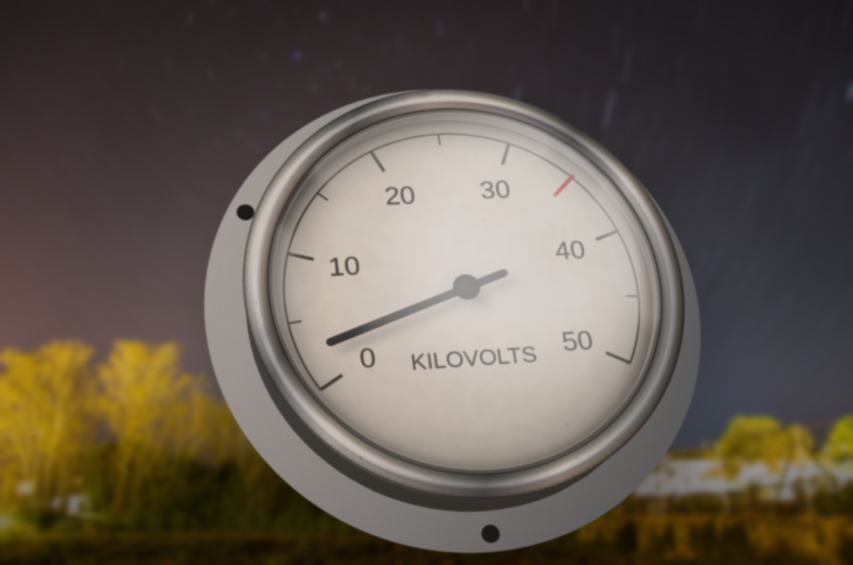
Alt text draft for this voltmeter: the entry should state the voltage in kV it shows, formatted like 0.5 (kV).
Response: 2.5 (kV)
